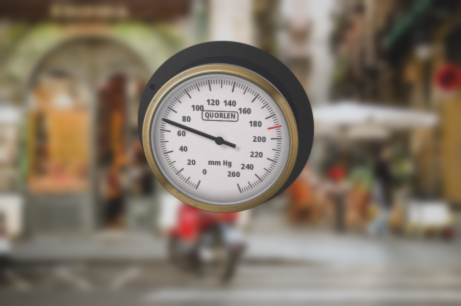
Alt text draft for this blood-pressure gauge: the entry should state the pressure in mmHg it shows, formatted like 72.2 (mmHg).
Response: 70 (mmHg)
